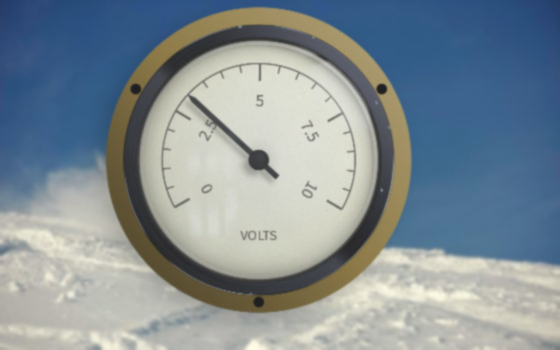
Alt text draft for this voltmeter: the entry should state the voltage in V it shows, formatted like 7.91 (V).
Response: 3 (V)
